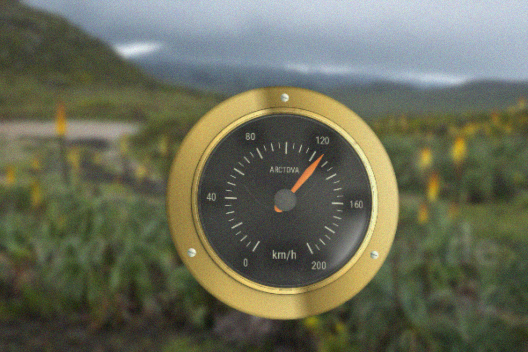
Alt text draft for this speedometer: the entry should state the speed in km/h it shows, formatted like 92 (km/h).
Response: 125 (km/h)
